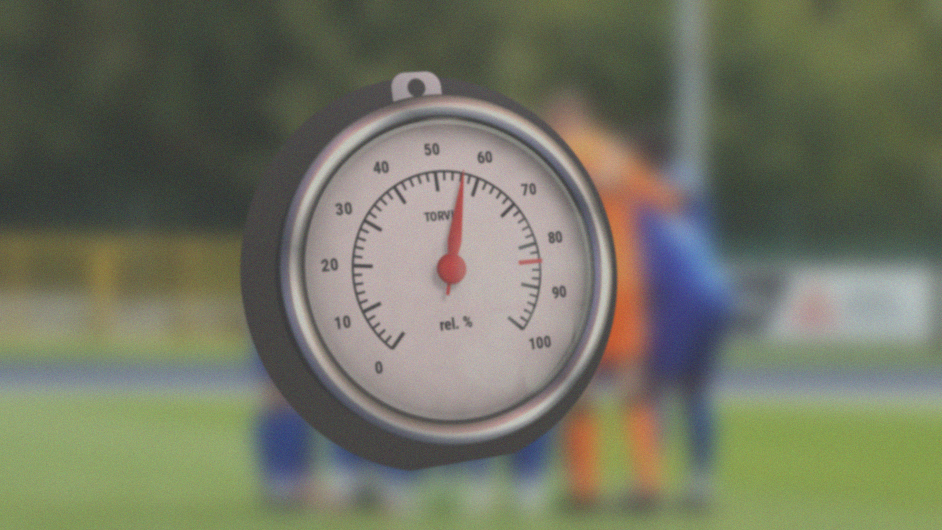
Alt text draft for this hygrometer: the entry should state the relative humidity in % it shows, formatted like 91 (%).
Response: 56 (%)
